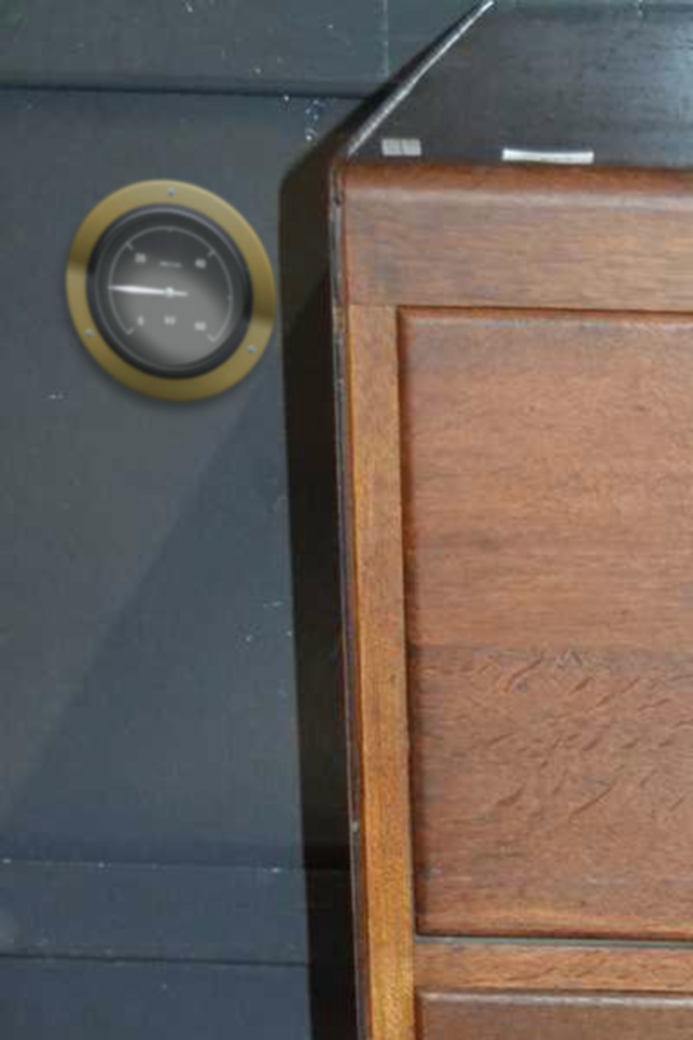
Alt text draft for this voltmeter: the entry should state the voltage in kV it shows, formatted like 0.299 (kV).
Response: 10 (kV)
